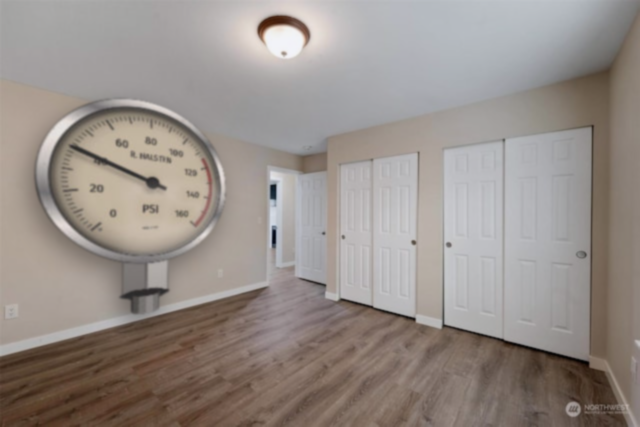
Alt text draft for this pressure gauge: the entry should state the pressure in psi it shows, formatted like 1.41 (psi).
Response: 40 (psi)
